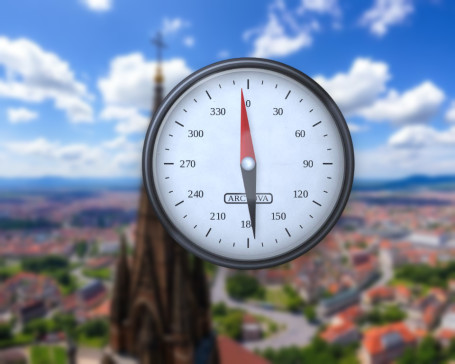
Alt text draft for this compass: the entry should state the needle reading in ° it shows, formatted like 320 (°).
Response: 355 (°)
